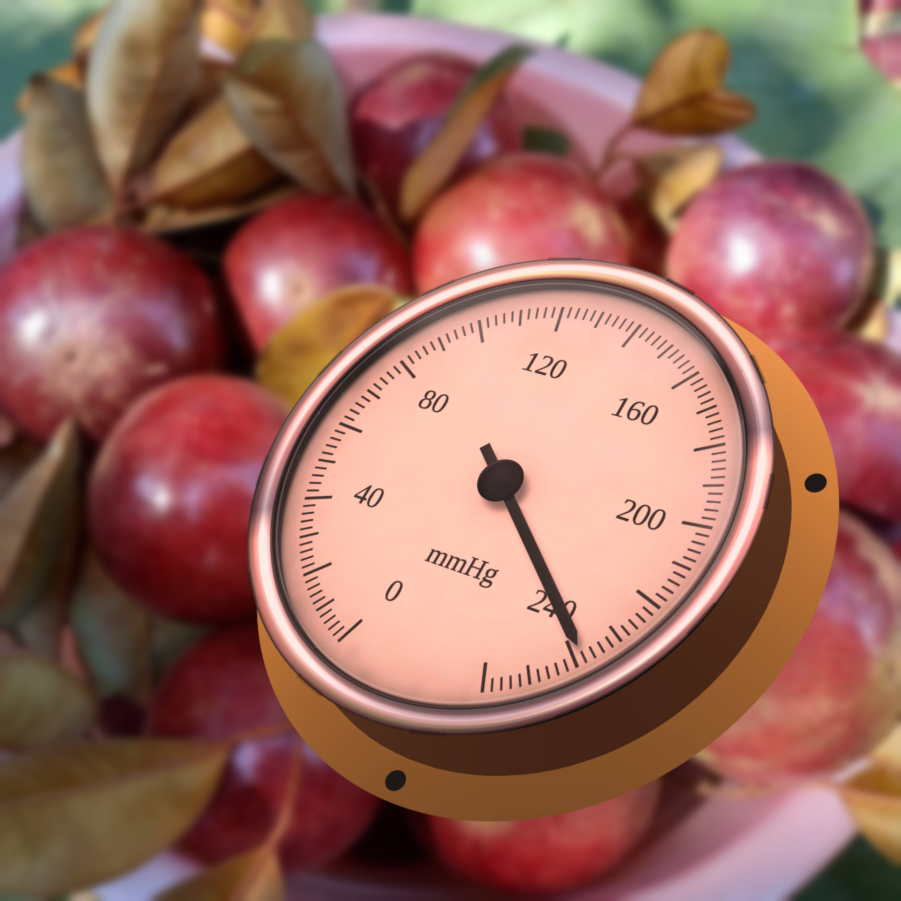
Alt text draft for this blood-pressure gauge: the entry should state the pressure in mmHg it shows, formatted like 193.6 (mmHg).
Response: 238 (mmHg)
